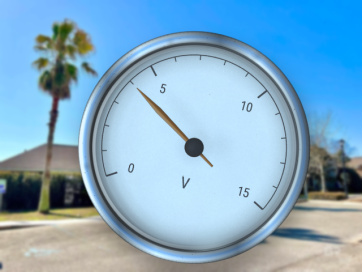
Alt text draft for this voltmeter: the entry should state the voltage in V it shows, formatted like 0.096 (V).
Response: 4 (V)
